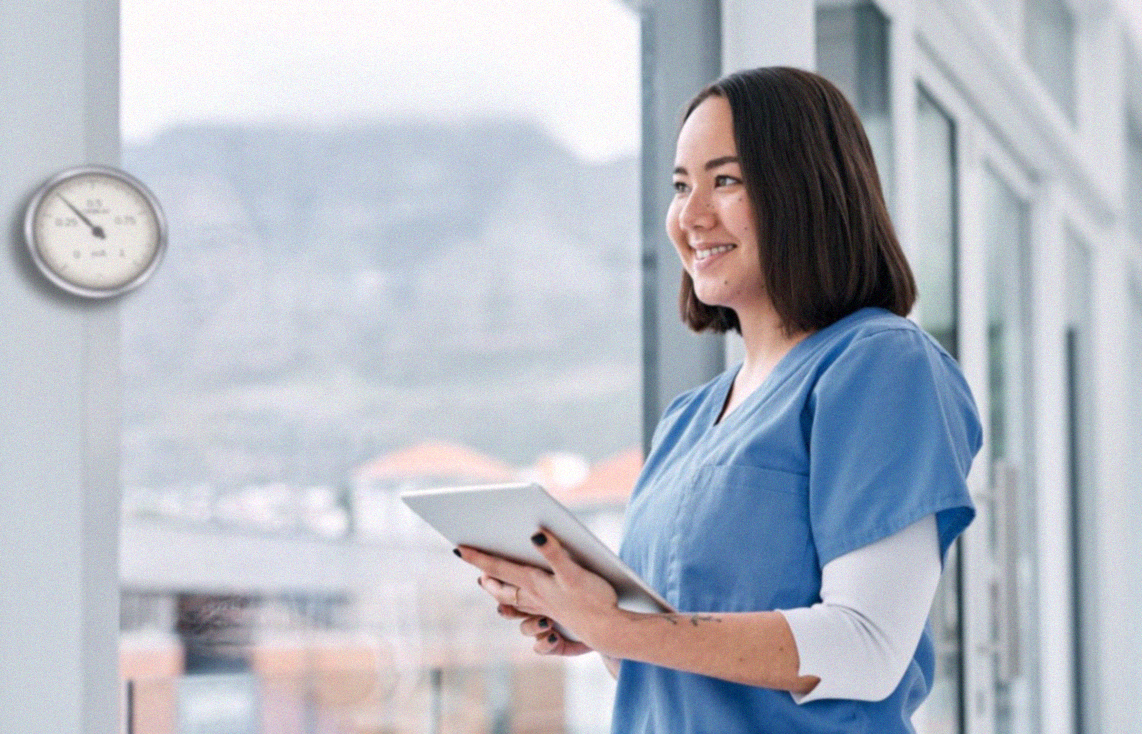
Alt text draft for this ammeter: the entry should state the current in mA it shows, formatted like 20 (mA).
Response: 0.35 (mA)
